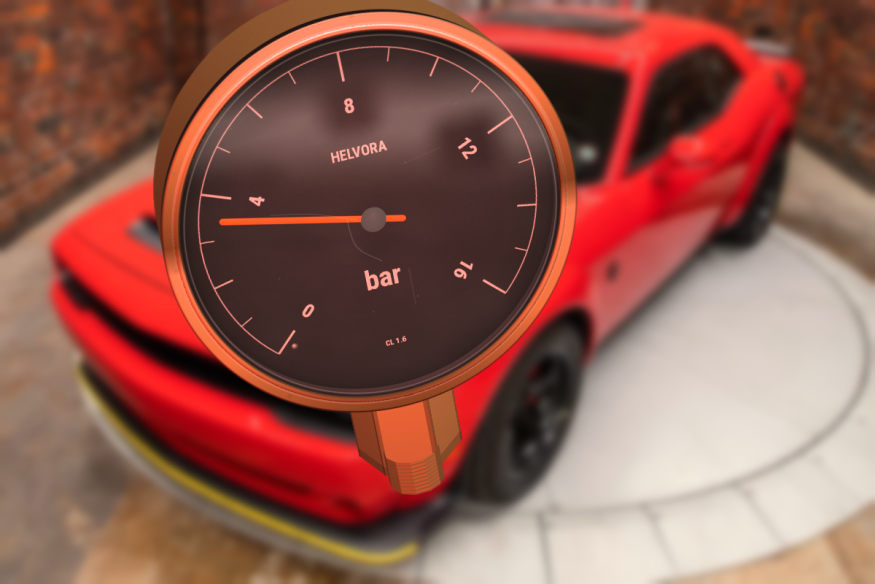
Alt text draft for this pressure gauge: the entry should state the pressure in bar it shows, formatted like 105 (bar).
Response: 3.5 (bar)
